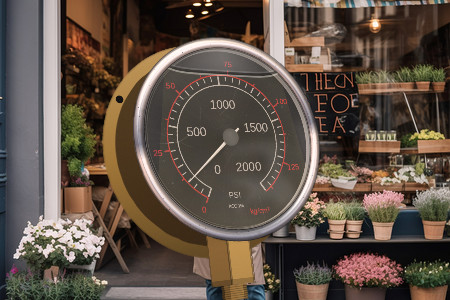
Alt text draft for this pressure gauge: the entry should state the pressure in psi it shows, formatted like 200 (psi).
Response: 150 (psi)
